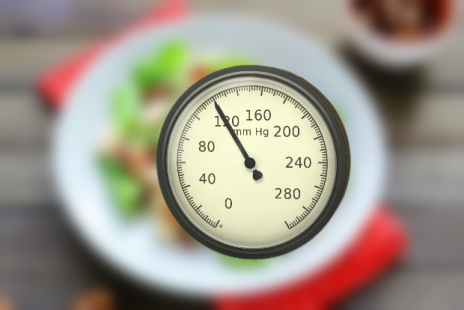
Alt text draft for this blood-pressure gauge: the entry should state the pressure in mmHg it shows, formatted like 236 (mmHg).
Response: 120 (mmHg)
